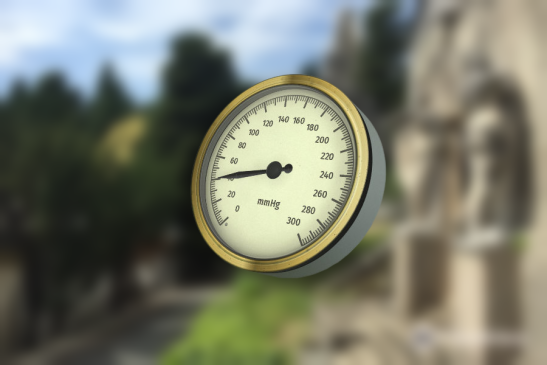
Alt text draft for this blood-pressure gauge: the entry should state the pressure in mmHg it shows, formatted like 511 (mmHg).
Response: 40 (mmHg)
